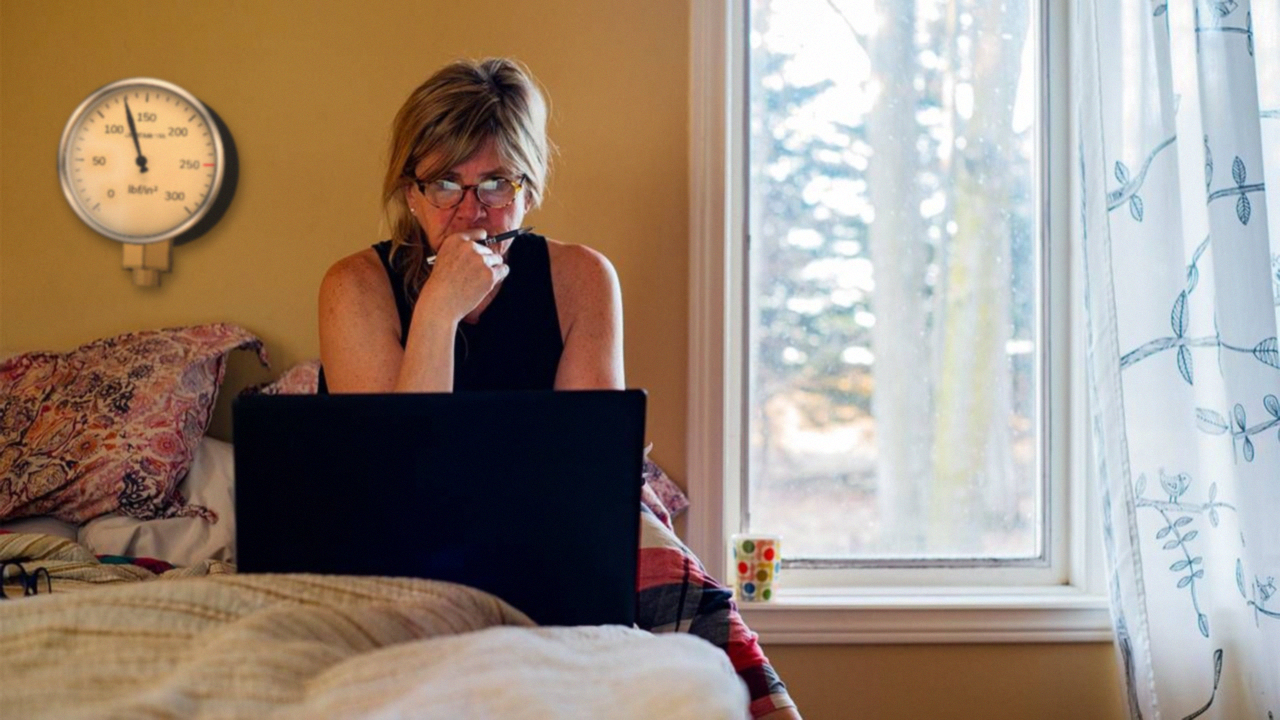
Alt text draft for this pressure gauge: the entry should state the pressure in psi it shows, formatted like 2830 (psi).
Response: 130 (psi)
